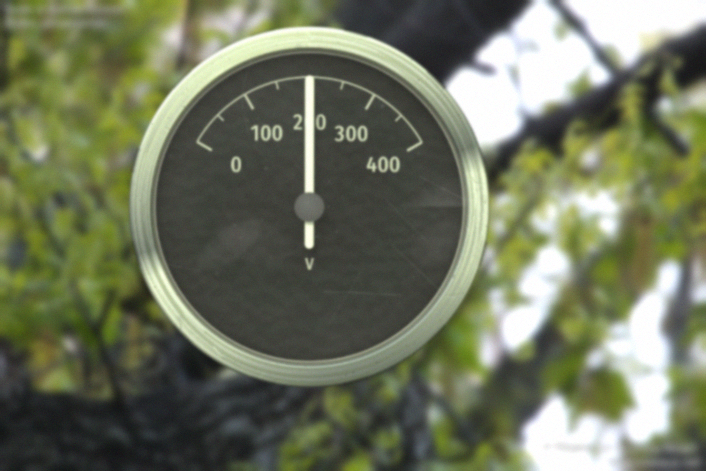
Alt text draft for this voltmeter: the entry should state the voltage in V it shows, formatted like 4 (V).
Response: 200 (V)
